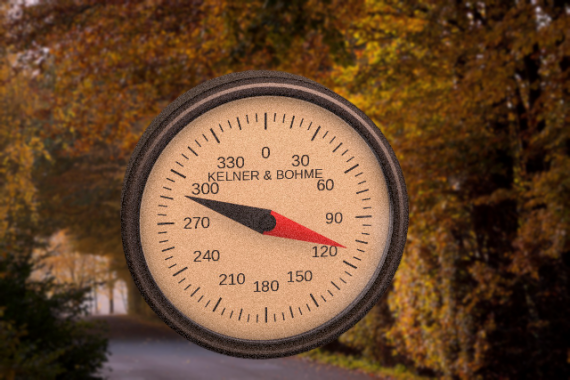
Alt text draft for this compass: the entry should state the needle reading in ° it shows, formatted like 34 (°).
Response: 110 (°)
